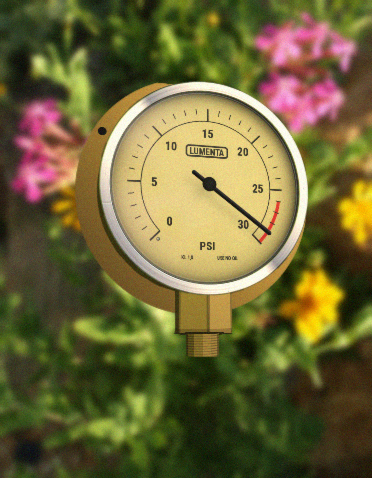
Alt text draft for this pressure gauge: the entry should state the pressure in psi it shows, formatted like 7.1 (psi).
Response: 29 (psi)
